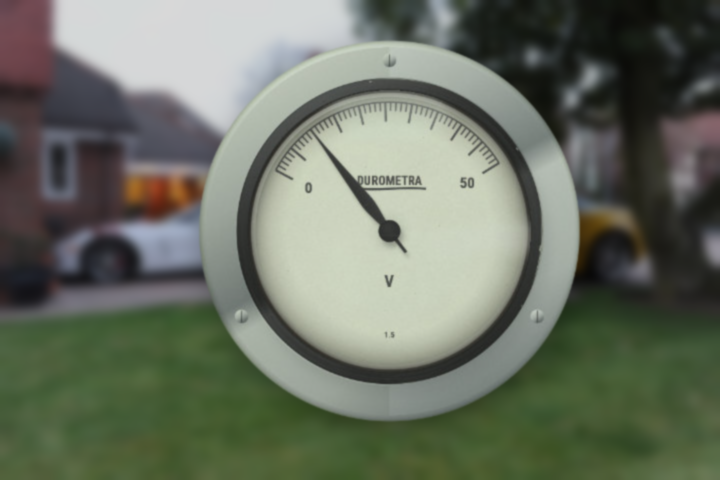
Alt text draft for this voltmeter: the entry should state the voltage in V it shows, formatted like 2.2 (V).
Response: 10 (V)
